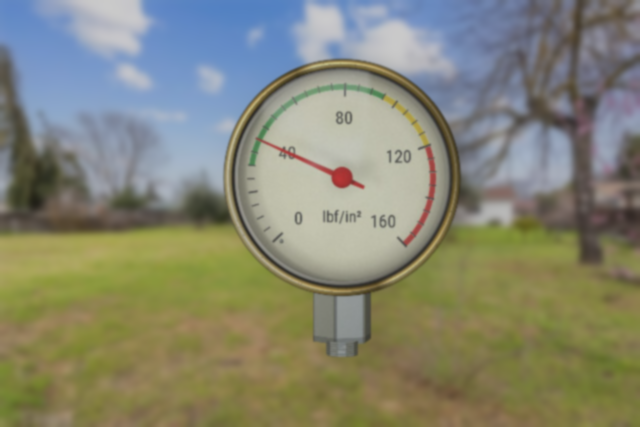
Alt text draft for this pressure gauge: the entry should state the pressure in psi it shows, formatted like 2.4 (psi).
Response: 40 (psi)
